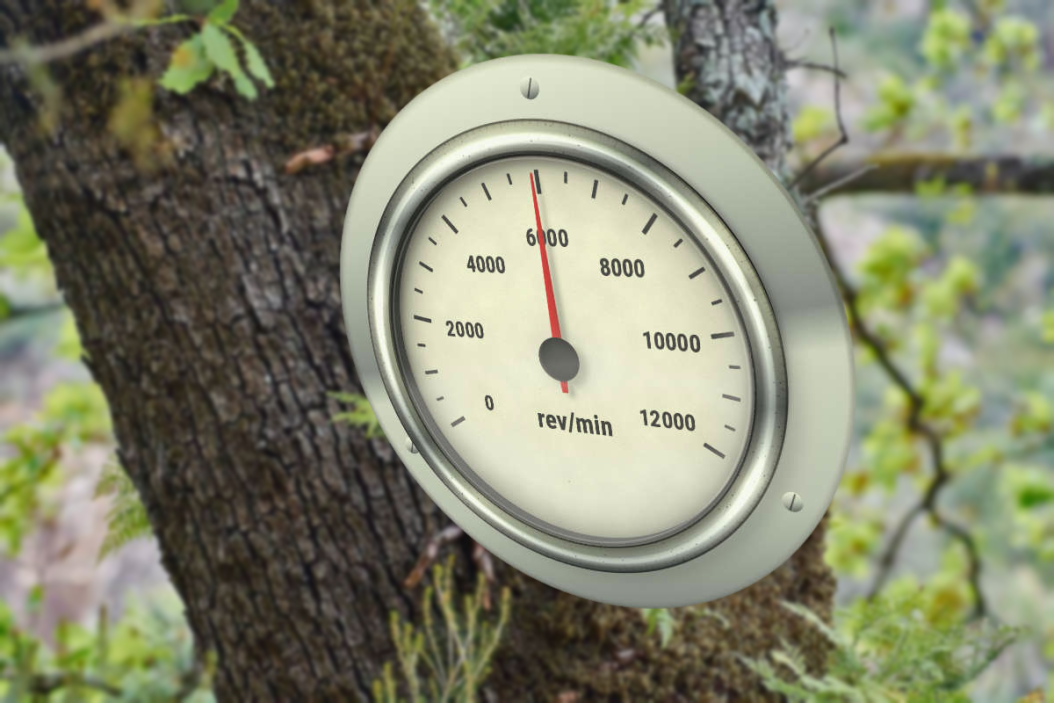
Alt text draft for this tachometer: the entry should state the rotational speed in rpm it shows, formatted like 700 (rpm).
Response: 6000 (rpm)
